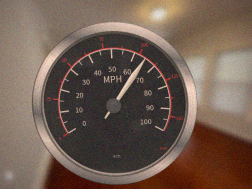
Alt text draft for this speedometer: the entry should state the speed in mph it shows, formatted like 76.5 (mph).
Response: 65 (mph)
